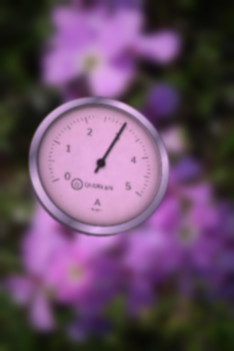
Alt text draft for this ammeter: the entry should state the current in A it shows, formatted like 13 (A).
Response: 3 (A)
